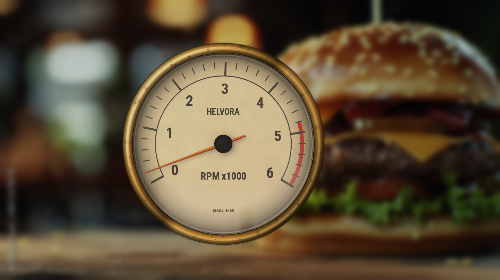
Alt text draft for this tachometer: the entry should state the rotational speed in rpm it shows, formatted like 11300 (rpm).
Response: 200 (rpm)
